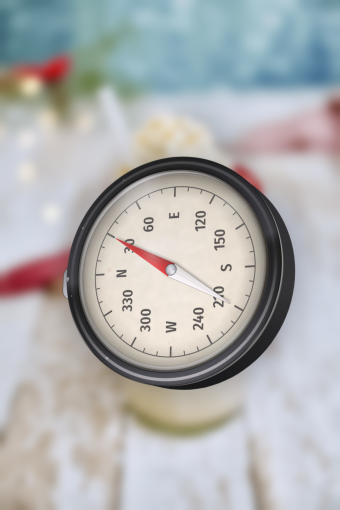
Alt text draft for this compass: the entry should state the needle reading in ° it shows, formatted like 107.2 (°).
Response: 30 (°)
